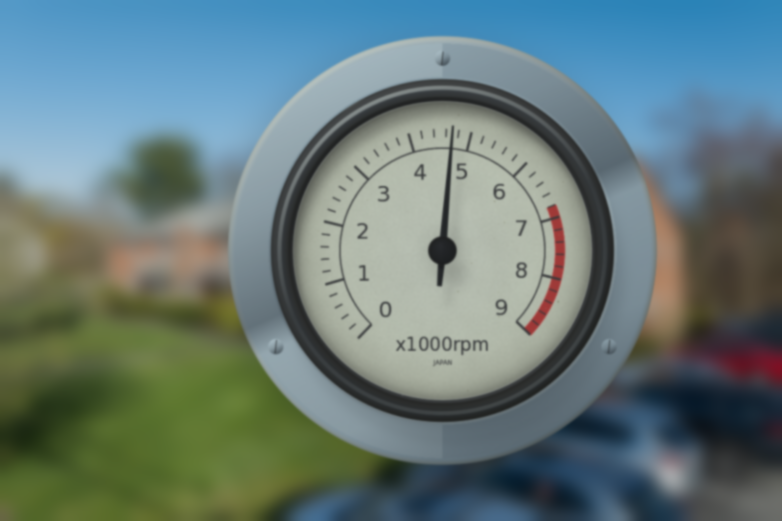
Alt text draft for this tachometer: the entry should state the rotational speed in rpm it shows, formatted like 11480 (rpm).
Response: 4700 (rpm)
